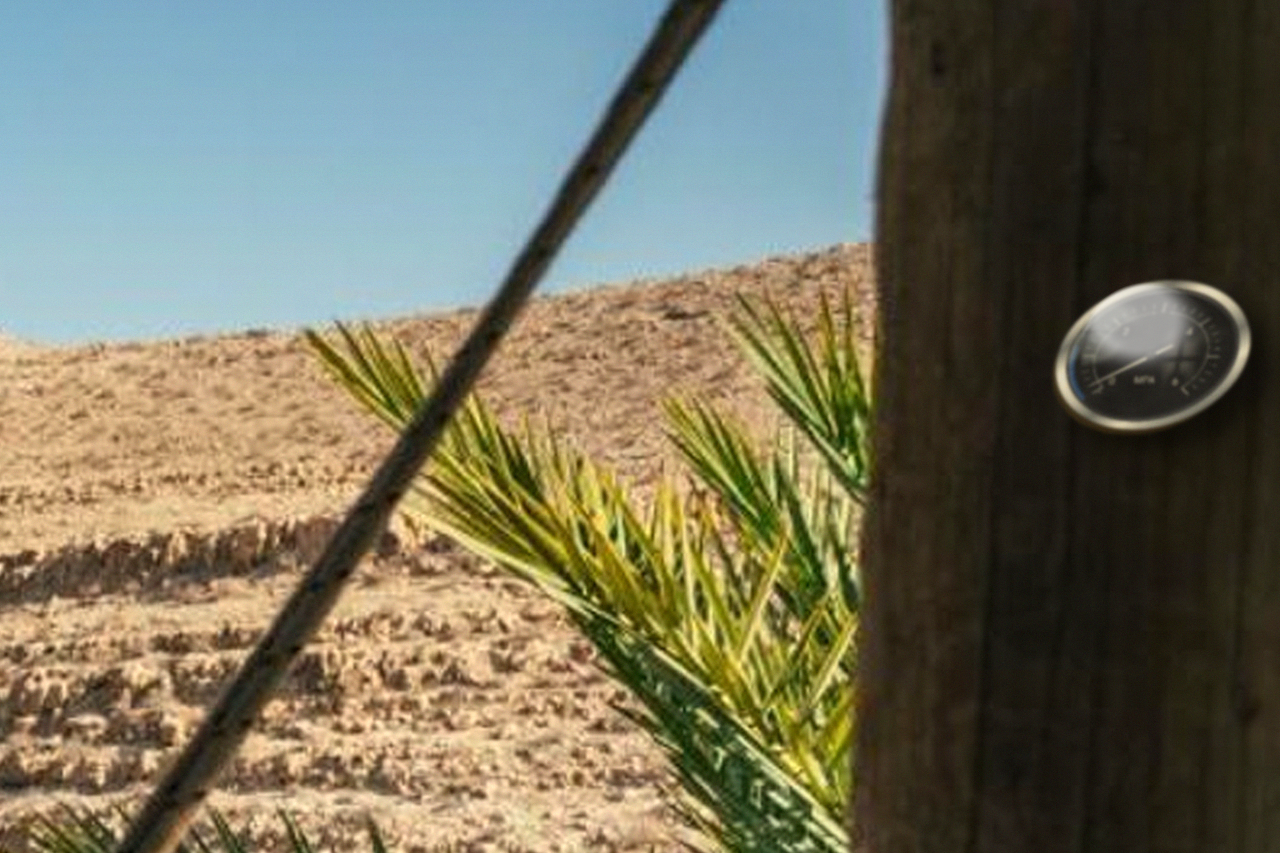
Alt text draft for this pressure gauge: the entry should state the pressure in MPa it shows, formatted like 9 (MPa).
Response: 0.2 (MPa)
